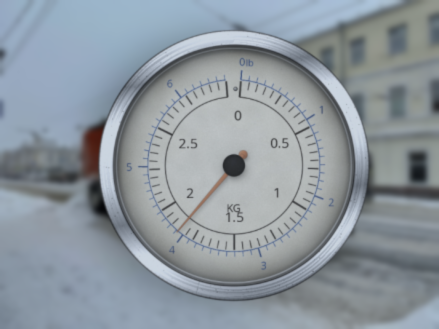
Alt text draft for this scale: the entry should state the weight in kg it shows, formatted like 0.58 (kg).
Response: 1.85 (kg)
